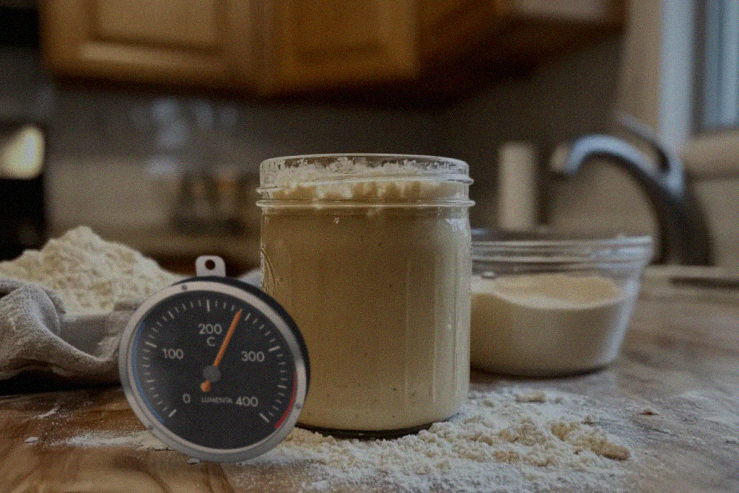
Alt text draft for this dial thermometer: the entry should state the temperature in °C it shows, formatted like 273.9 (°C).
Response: 240 (°C)
